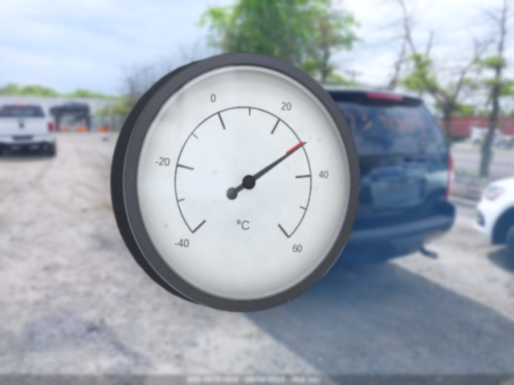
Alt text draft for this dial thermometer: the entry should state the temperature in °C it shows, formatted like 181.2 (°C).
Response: 30 (°C)
